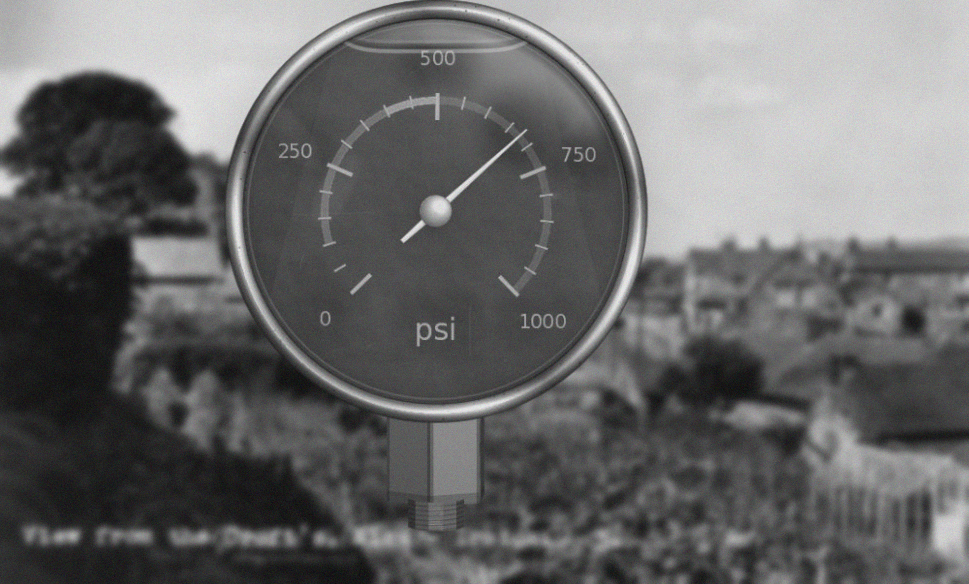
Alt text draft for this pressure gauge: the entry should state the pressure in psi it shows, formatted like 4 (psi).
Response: 675 (psi)
